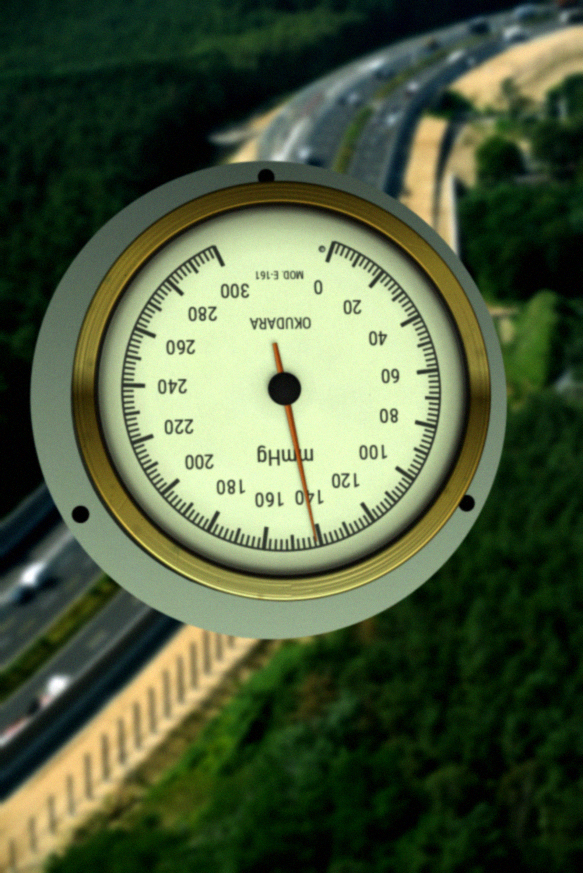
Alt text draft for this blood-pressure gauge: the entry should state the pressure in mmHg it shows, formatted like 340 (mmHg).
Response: 142 (mmHg)
